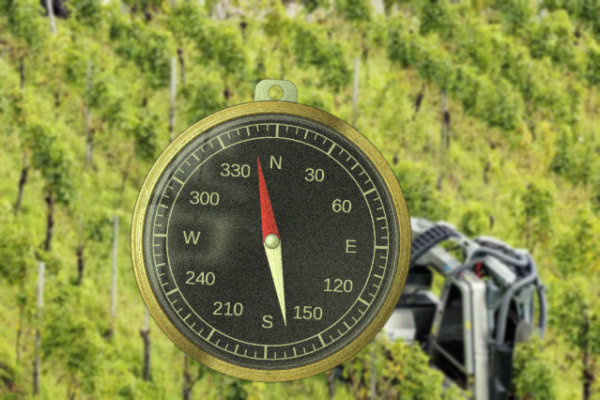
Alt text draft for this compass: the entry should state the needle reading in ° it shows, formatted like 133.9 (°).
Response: 347.5 (°)
